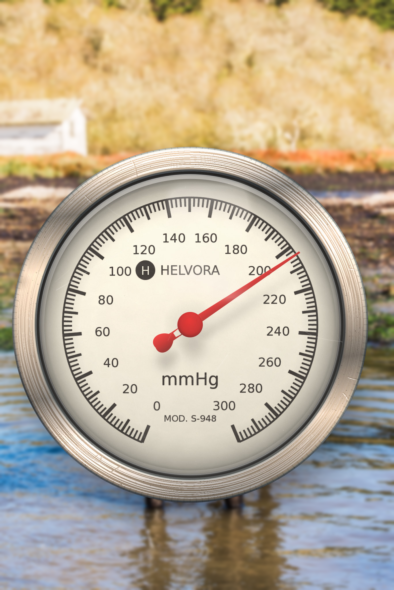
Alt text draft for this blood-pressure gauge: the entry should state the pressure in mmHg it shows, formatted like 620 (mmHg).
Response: 204 (mmHg)
